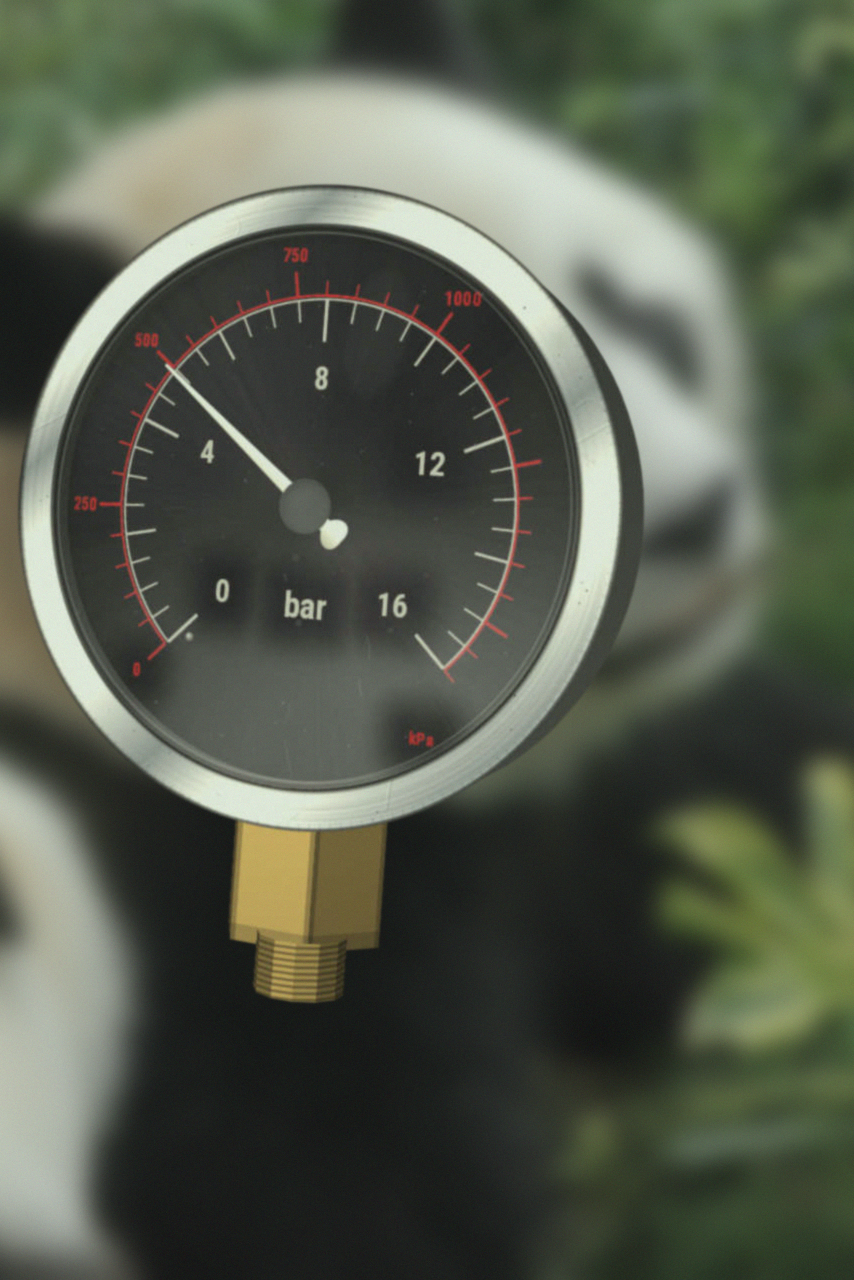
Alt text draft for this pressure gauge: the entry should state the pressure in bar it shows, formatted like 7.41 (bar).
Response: 5 (bar)
